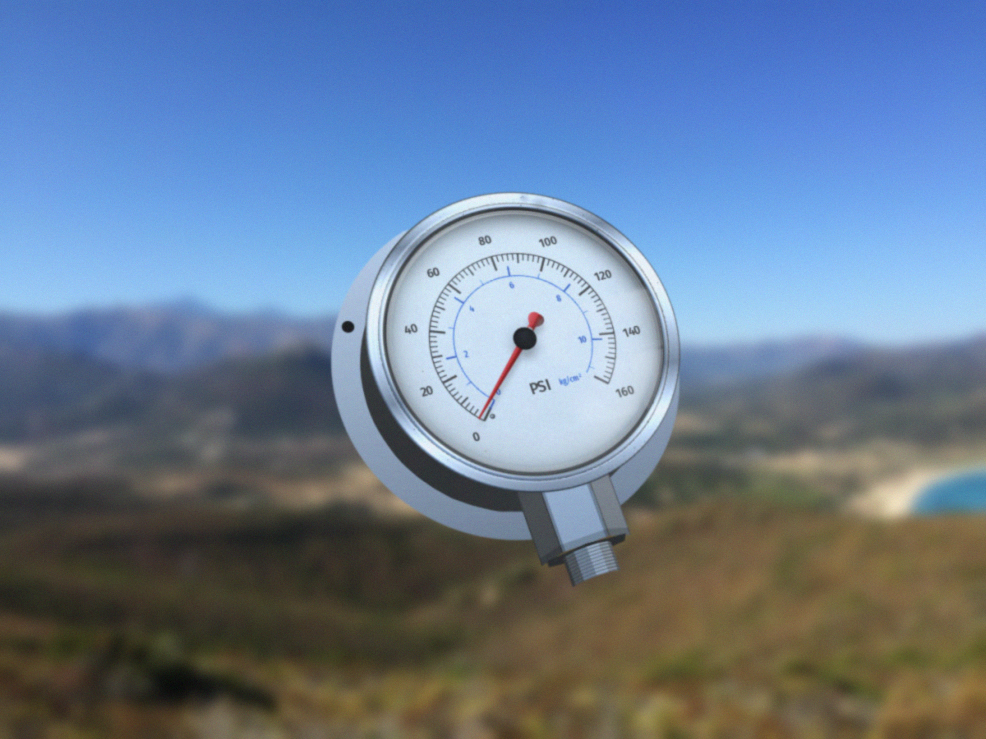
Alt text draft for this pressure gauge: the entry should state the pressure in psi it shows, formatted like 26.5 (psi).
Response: 2 (psi)
